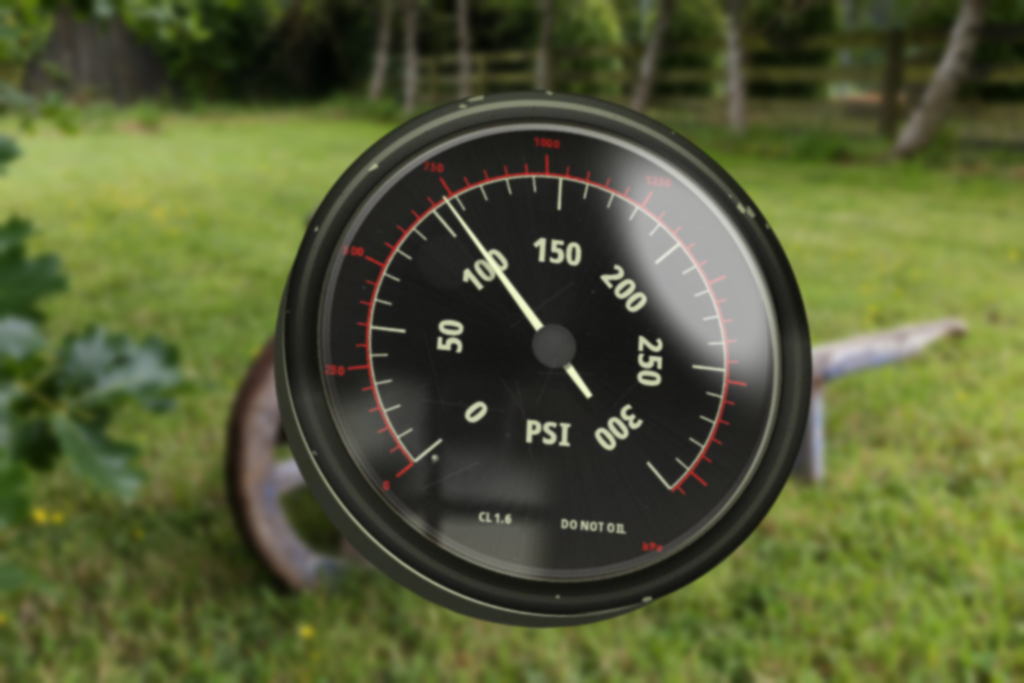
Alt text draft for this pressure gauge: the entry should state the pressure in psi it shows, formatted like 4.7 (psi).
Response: 105 (psi)
